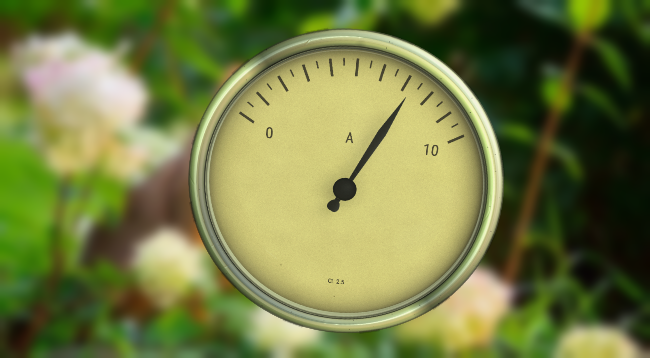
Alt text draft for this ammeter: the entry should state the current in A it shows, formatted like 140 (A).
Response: 7.25 (A)
